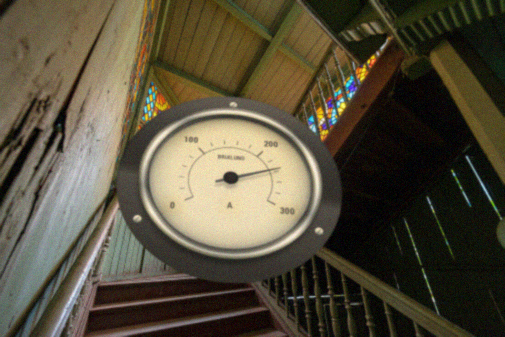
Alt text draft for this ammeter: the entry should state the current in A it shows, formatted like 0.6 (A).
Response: 240 (A)
